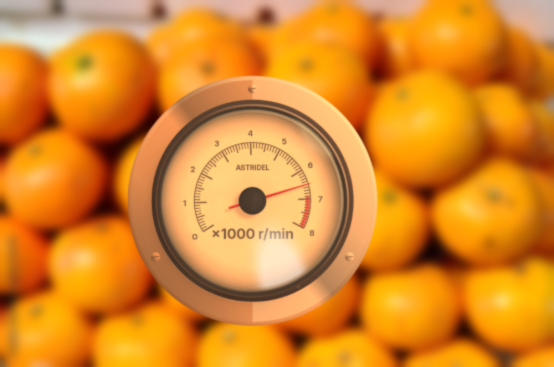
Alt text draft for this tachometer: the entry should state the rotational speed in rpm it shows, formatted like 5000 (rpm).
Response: 6500 (rpm)
